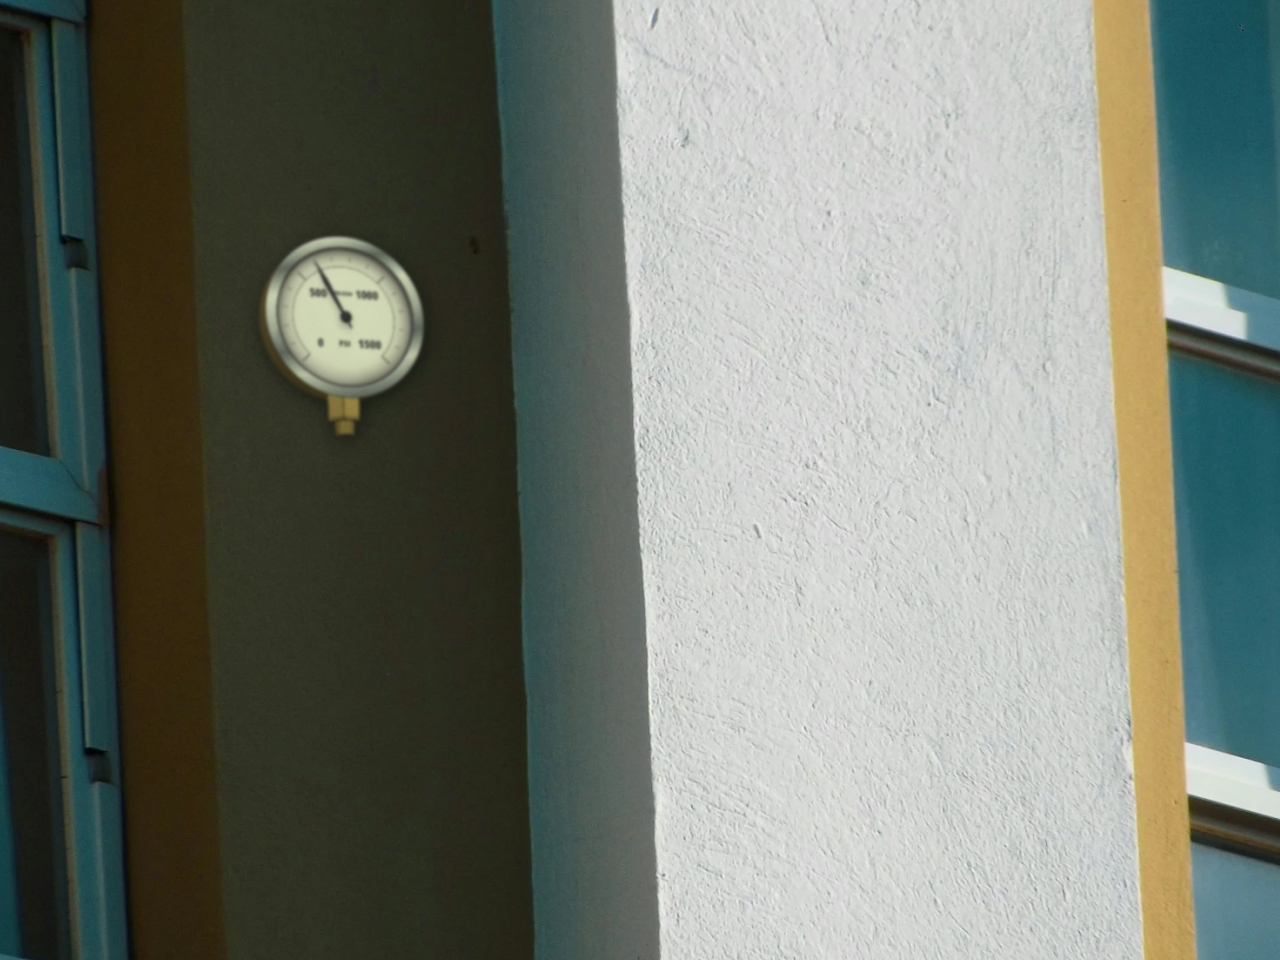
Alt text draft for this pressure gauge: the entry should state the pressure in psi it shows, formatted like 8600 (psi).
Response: 600 (psi)
